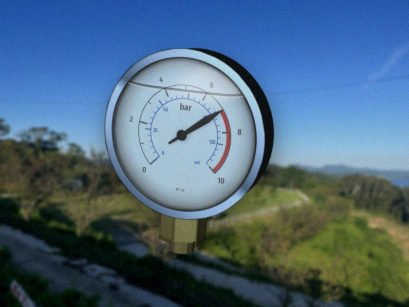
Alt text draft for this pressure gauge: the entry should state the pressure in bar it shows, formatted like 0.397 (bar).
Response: 7 (bar)
